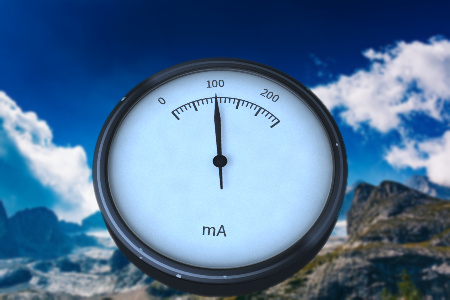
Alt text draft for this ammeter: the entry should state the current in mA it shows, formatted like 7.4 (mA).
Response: 100 (mA)
